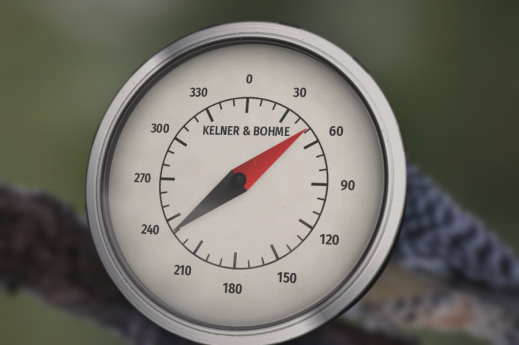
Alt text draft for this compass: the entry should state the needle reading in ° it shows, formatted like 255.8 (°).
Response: 50 (°)
